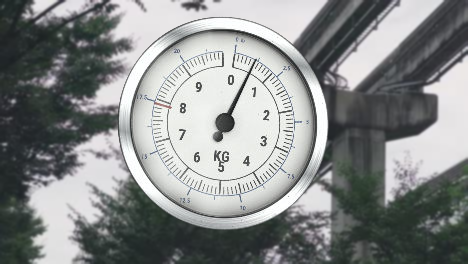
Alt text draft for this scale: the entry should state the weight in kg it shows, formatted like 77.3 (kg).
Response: 0.5 (kg)
